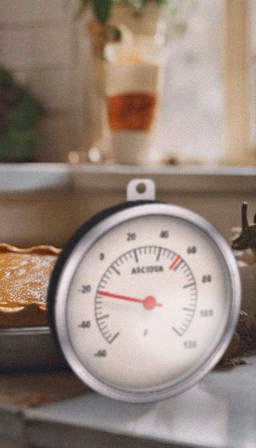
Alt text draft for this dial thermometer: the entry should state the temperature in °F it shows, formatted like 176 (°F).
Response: -20 (°F)
